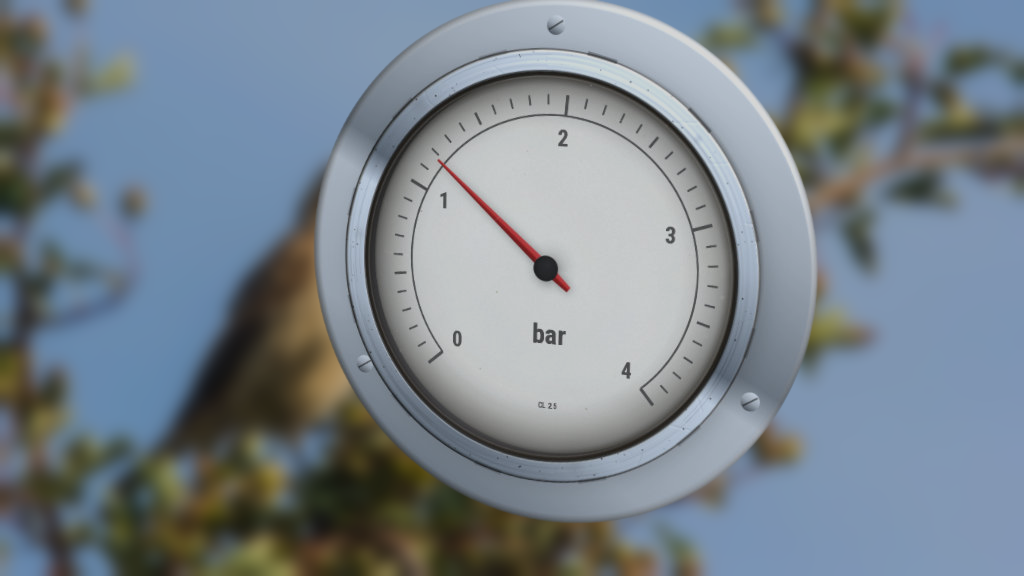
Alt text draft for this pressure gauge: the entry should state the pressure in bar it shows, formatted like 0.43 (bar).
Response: 1.2 (bar)
